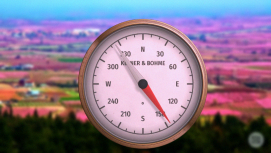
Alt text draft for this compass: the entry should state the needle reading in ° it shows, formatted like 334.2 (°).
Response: 145 (°)
